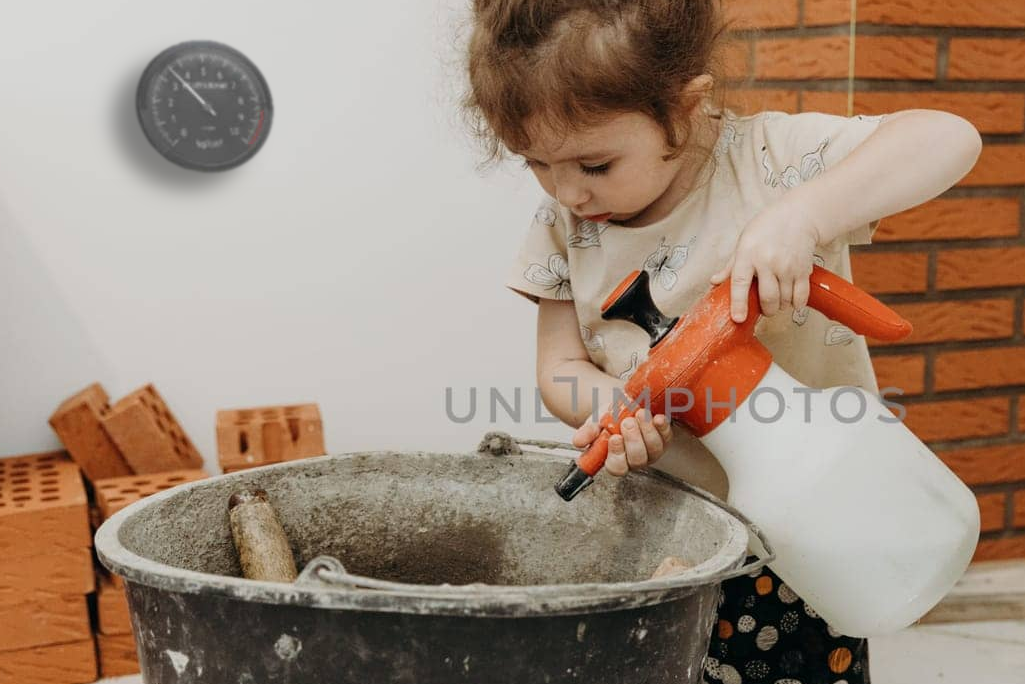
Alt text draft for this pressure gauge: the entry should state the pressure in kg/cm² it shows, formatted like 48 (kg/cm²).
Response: 3.5 (kg/cm²)
